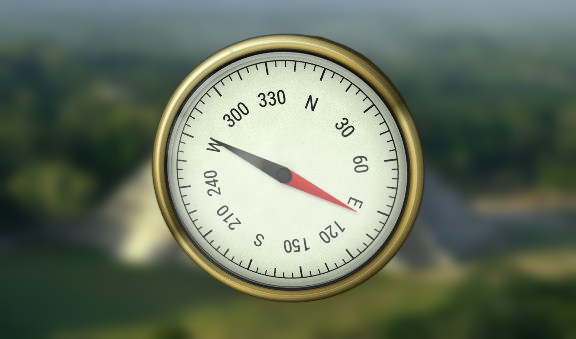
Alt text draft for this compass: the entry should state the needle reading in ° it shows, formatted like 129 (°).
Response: 95 (°)
